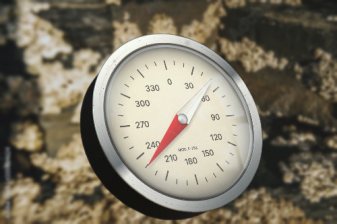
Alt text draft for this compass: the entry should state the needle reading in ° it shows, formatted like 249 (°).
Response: 230 (°)
